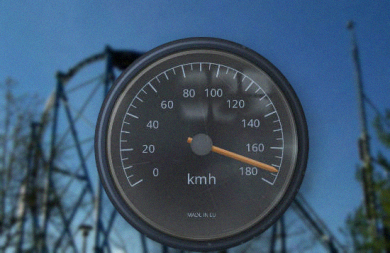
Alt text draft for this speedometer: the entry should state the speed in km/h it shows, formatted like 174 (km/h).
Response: 172.5 (km/h)
